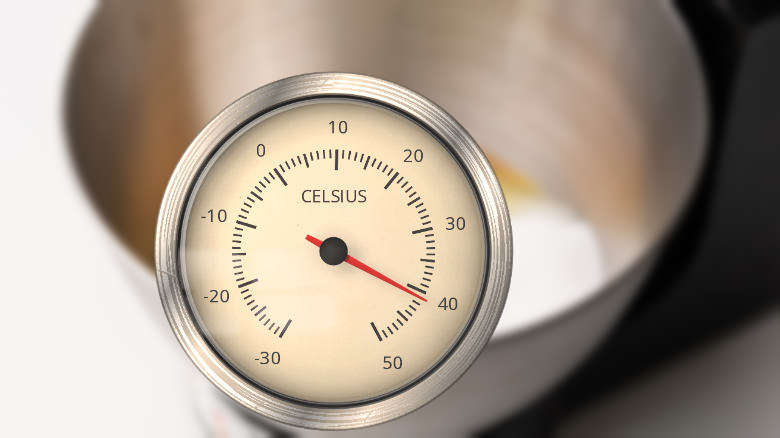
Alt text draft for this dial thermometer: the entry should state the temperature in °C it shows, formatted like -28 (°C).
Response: 41 (°C)
